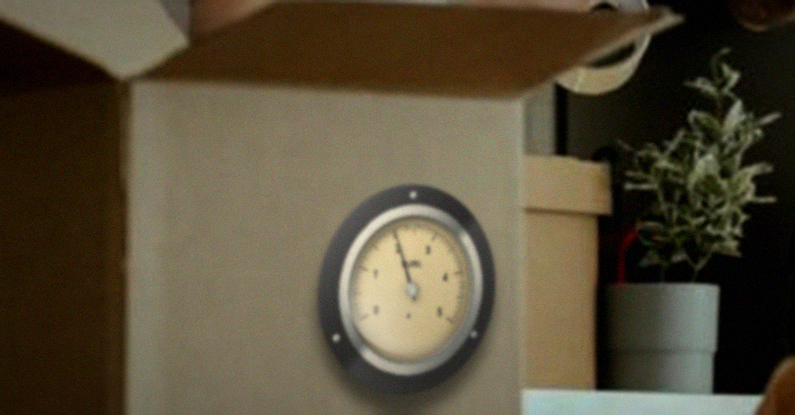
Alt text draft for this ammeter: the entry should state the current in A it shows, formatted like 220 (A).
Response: 2 (A)
